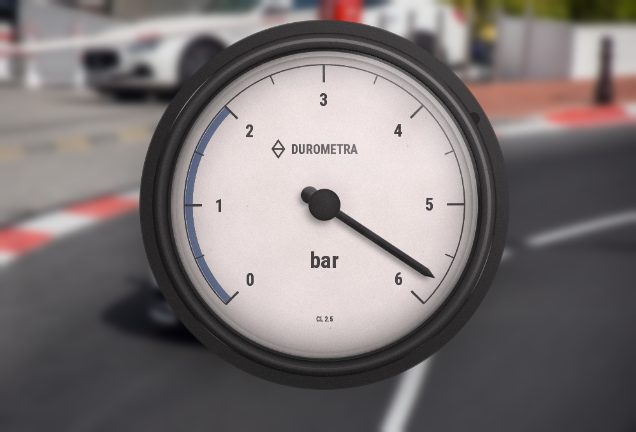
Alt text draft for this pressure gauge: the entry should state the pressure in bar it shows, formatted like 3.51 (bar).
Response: 5.75 (bar)
